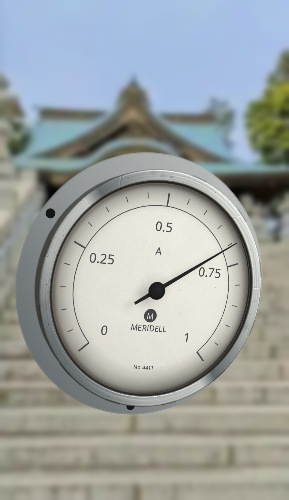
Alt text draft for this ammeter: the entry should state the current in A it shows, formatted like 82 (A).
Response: 0.7 (A)
